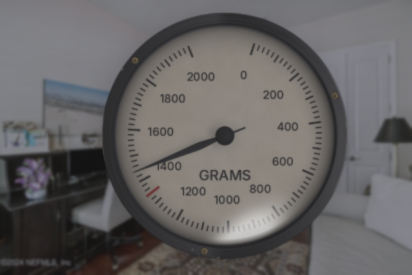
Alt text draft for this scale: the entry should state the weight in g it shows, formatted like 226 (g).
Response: 1440 (g)
